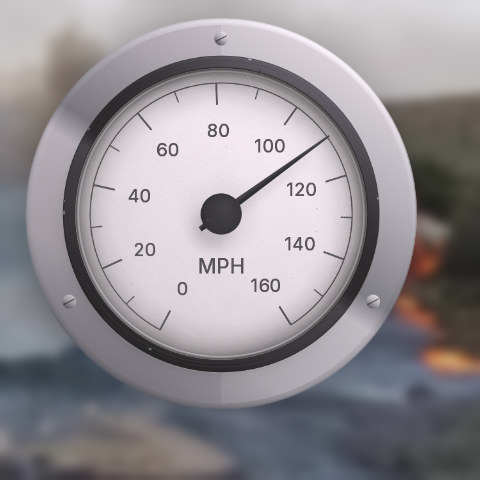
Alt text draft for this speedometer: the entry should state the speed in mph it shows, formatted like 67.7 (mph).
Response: 110 (mph)
